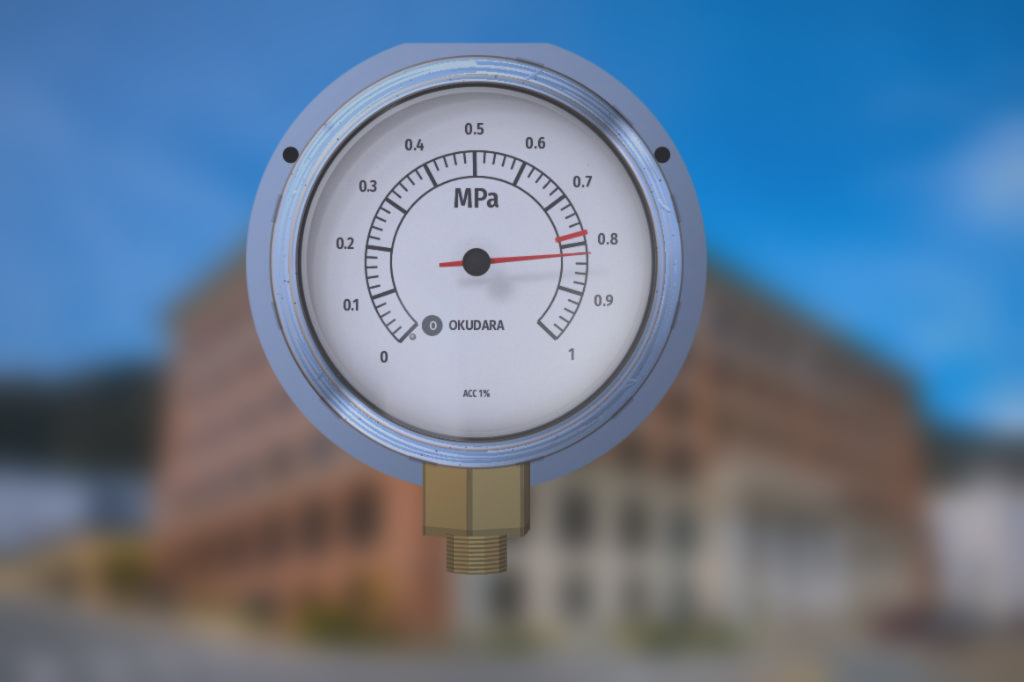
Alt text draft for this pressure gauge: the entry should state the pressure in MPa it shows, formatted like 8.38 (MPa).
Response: 0.82 (MPa)
